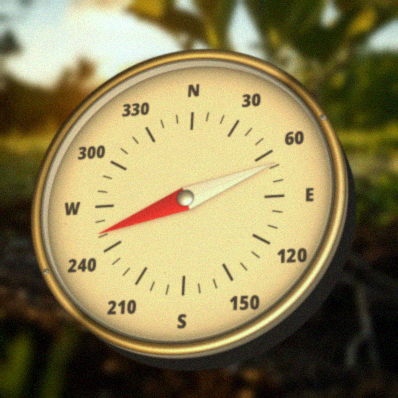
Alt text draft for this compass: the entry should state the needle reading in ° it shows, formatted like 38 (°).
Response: 250 (°)
